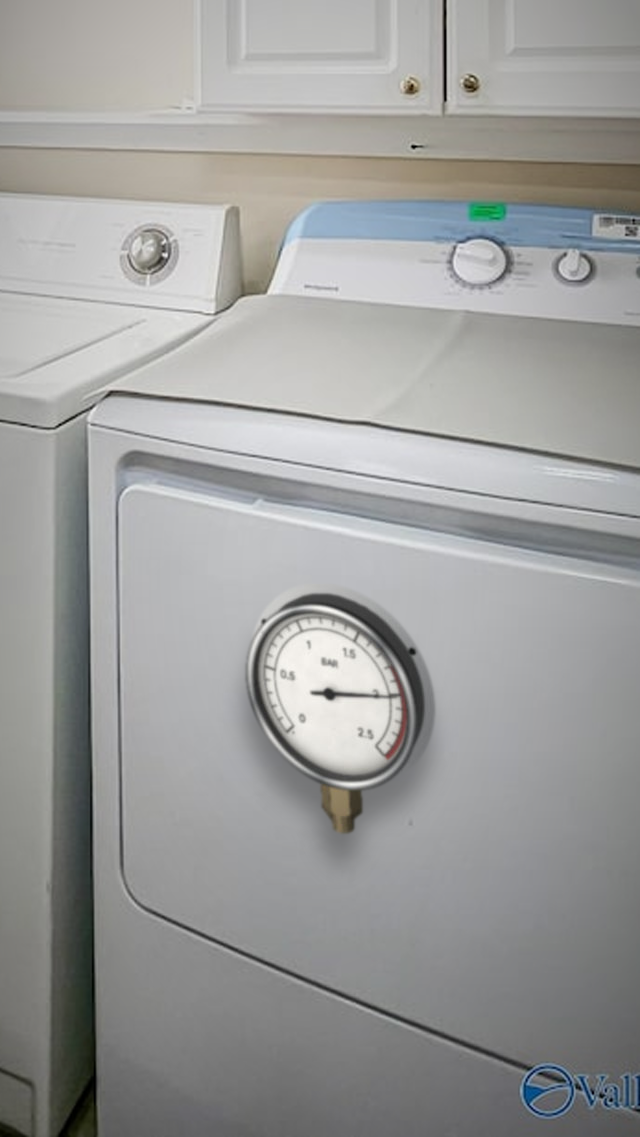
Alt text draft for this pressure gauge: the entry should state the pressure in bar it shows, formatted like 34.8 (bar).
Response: 2 (bar)
